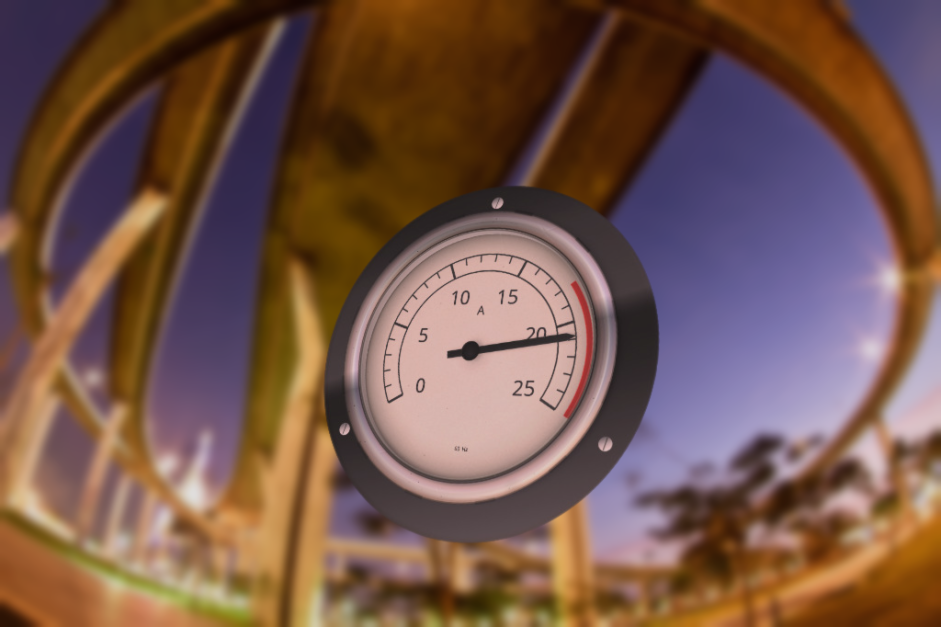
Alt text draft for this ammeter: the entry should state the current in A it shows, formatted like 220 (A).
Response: 21 (A)
